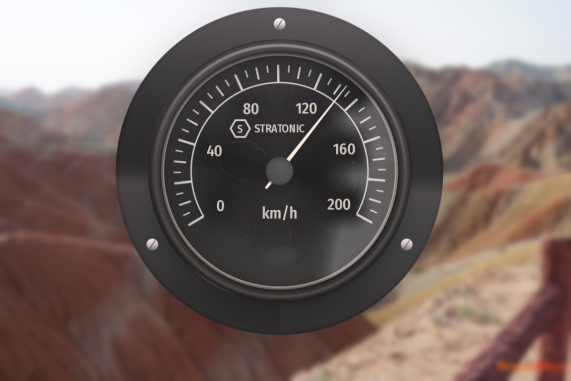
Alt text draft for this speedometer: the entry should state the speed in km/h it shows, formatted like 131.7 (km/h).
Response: 132.5 (km/h)
